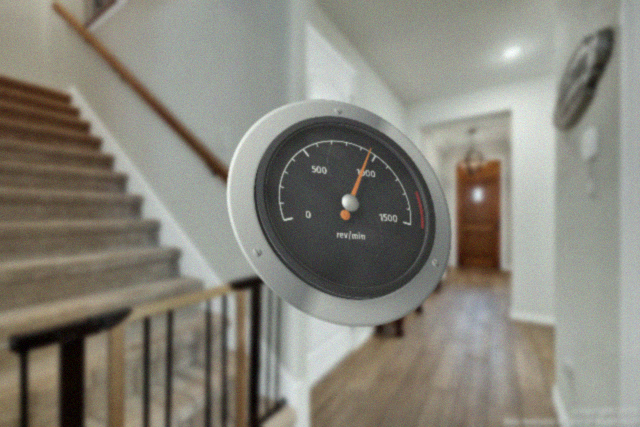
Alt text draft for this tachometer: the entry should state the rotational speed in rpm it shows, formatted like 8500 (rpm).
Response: 950 (rpm)
